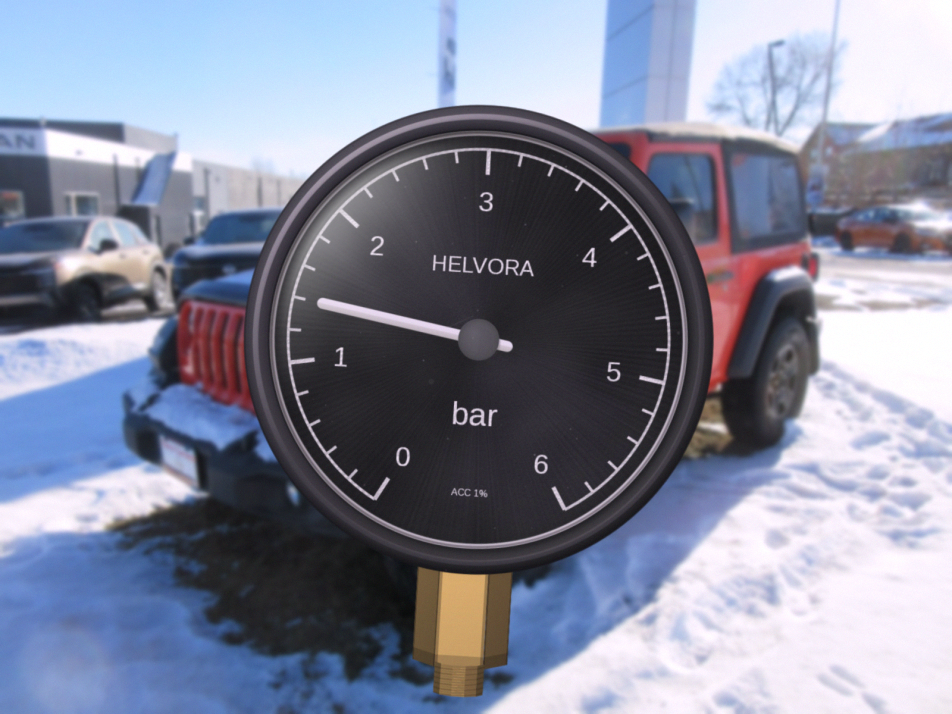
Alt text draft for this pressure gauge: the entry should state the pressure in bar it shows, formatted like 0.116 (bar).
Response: 1.4 (bar)
